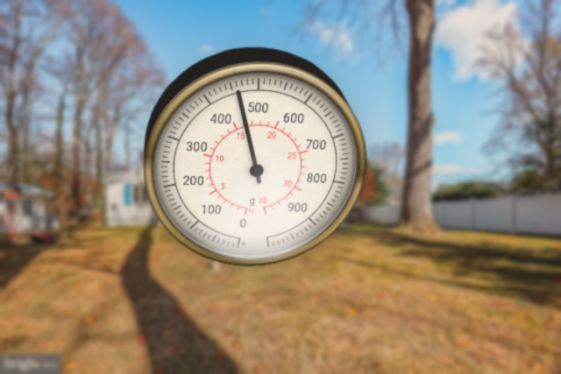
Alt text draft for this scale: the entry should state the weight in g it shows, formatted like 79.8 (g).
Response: 460 (g)
